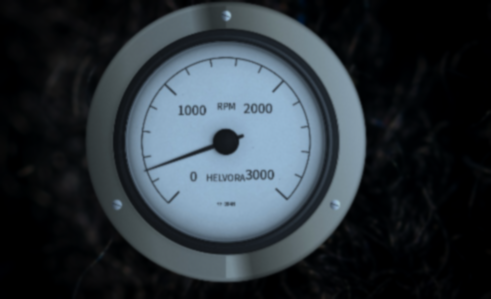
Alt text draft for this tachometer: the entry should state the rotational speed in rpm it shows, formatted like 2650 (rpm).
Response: 300 (rpm)
